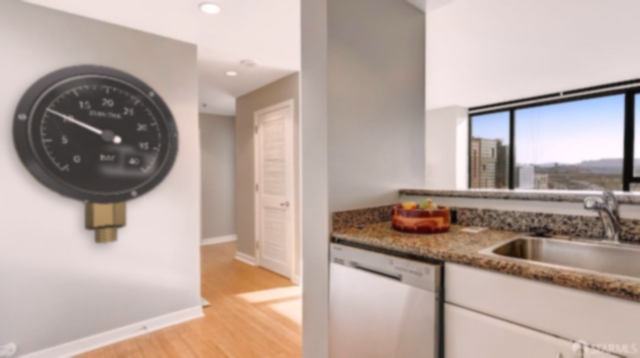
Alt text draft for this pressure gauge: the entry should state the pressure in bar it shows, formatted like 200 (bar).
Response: 10 (bar)
